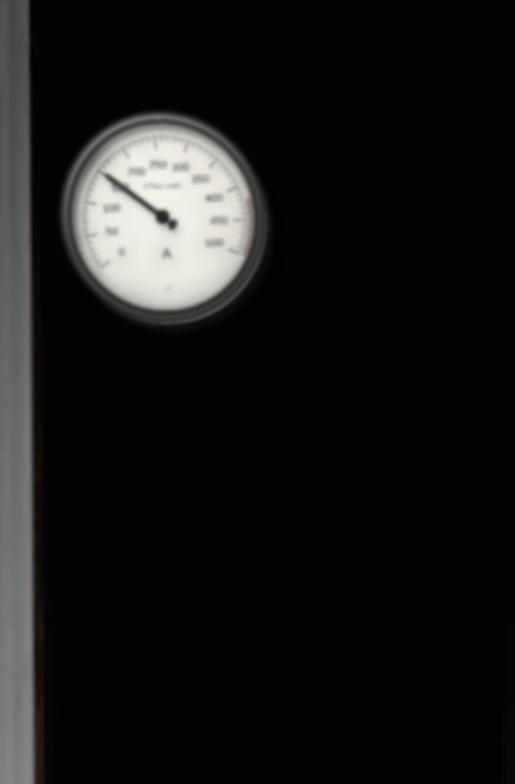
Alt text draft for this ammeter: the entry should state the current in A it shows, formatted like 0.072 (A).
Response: 150 (A)
